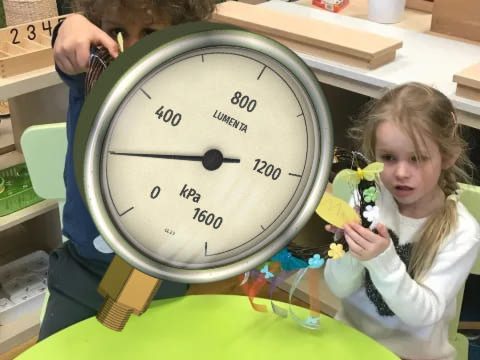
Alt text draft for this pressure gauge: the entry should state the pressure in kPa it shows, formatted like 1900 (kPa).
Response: 200 (kPa)
